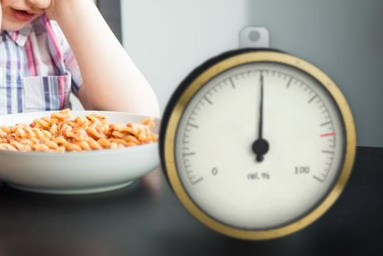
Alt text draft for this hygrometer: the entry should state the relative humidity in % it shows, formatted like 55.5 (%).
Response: 50 (%)
